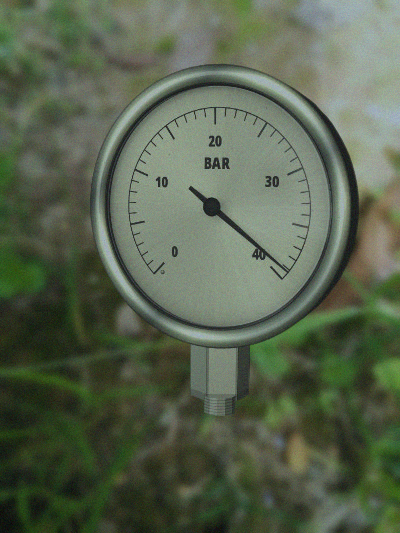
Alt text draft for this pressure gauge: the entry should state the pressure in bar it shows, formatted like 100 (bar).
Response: 39 (bar)
